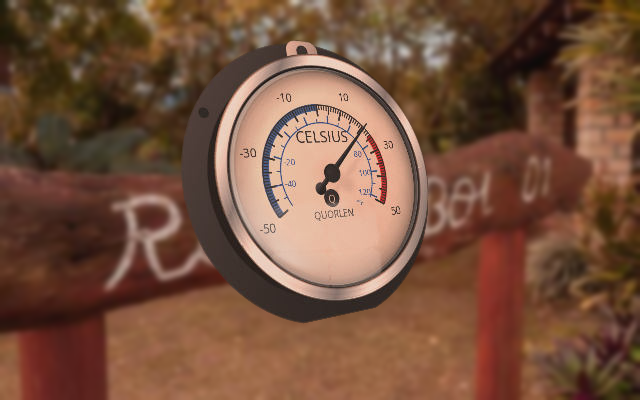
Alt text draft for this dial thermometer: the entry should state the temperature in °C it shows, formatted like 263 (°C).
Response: 20 (°C)
